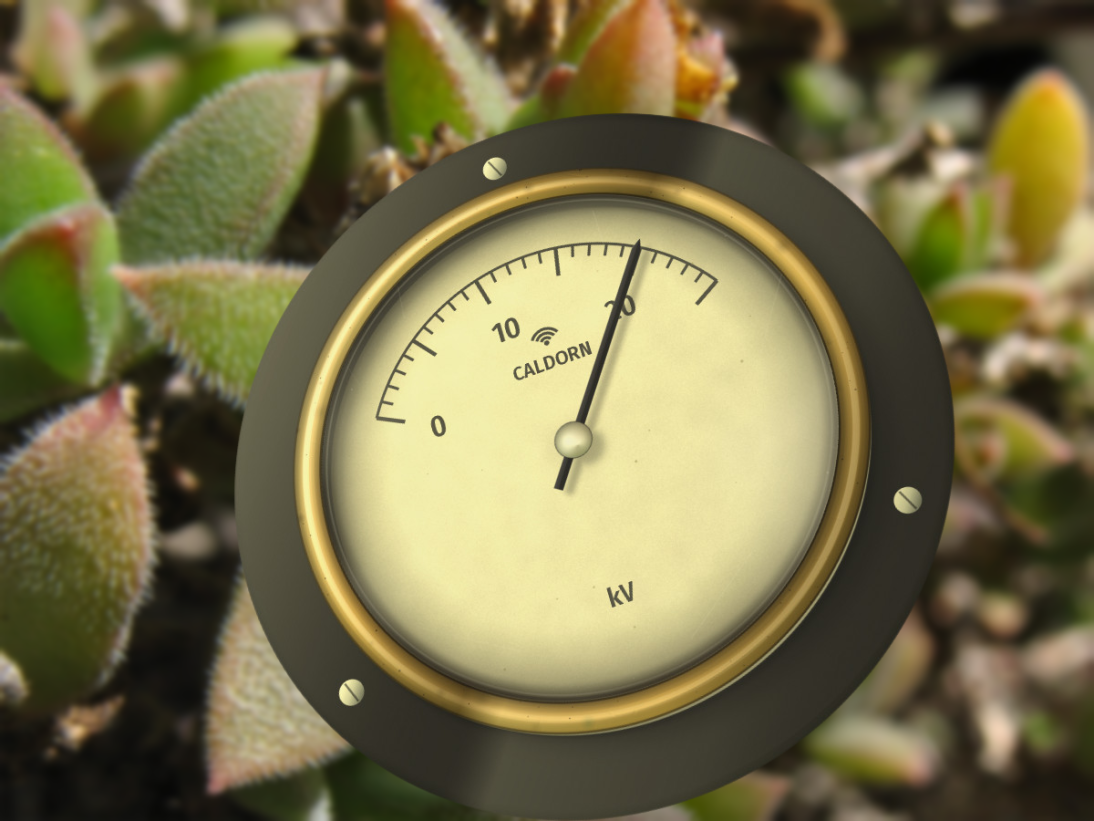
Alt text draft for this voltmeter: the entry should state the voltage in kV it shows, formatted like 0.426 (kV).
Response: 20 (kV)
